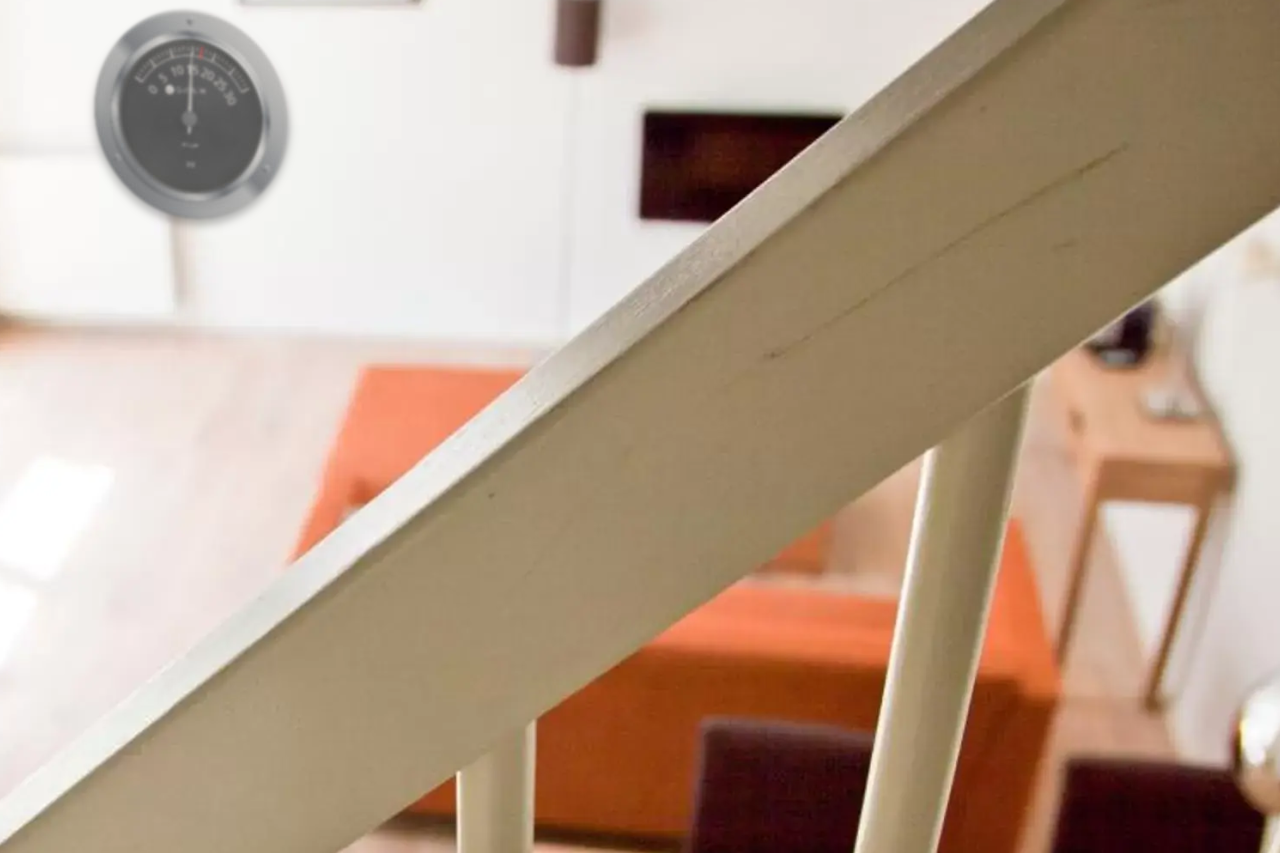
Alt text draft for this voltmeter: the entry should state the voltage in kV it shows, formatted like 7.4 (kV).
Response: 15 (kV)
